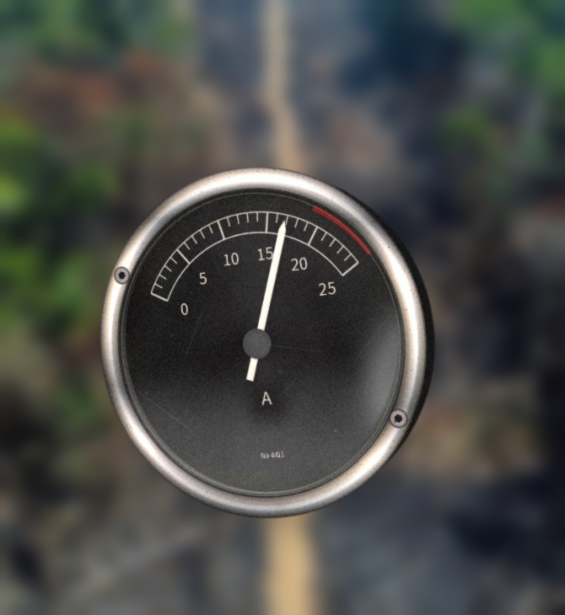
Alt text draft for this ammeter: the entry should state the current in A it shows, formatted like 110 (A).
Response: 17 (A)
